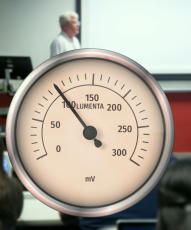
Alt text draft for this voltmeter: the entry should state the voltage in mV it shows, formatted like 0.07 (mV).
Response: 100 (mV)
